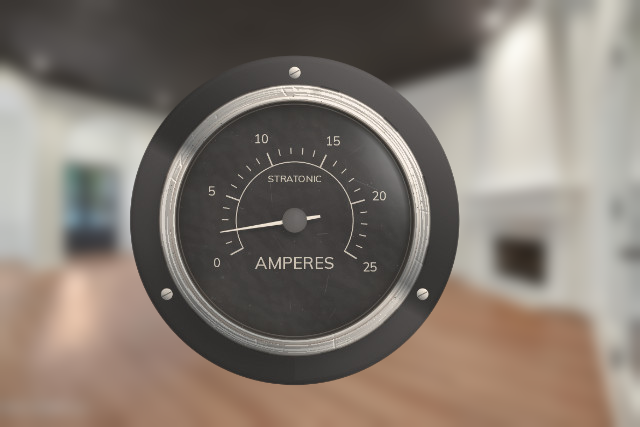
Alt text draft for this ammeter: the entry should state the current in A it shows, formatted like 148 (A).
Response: 2 (A)
